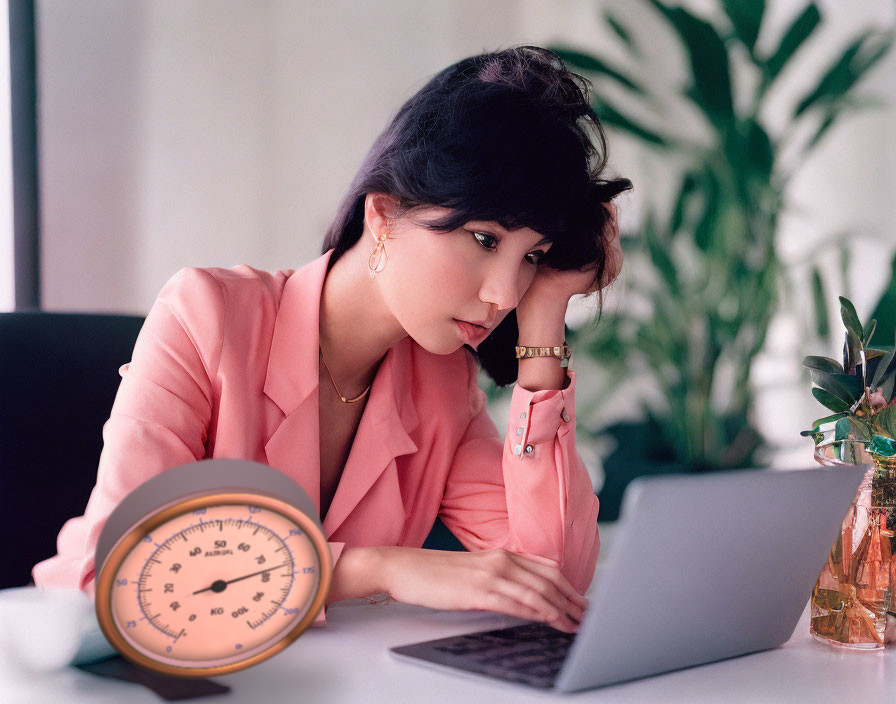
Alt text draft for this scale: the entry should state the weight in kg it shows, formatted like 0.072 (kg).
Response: 75 (kg)
